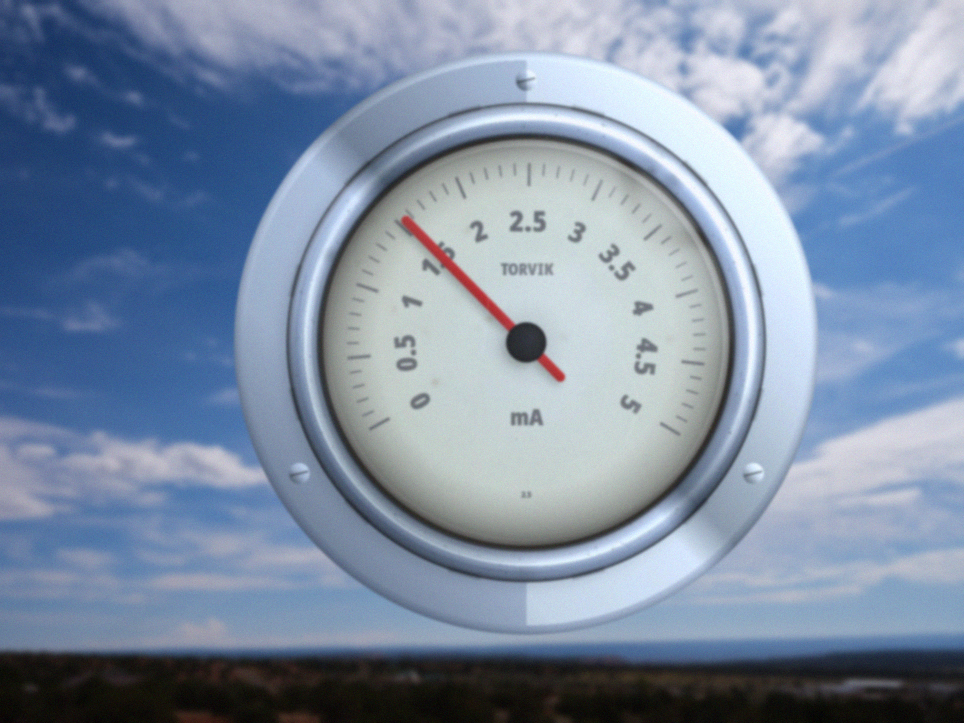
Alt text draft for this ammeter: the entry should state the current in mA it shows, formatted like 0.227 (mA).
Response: 1.55 (mA)
